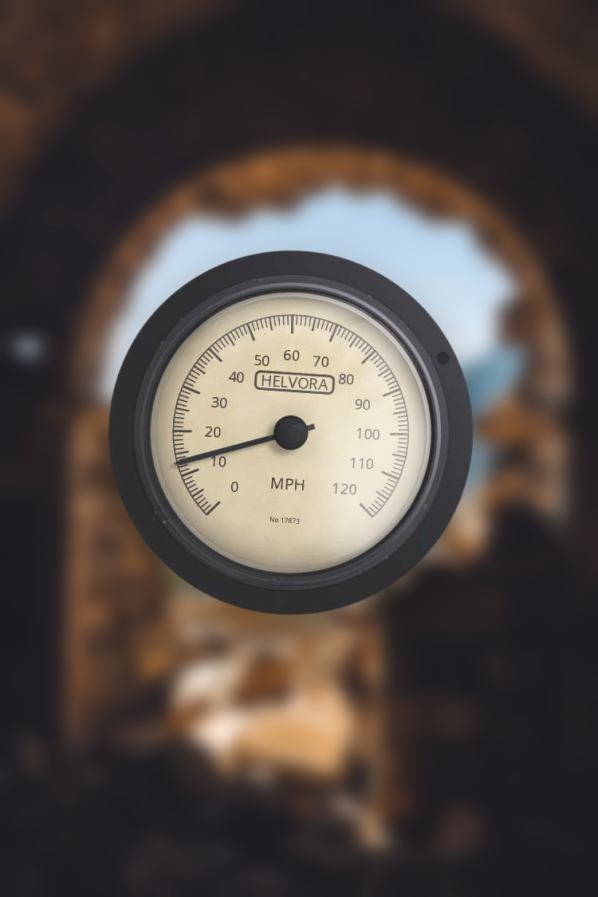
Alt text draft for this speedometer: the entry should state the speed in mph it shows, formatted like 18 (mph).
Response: 13 (mph)
